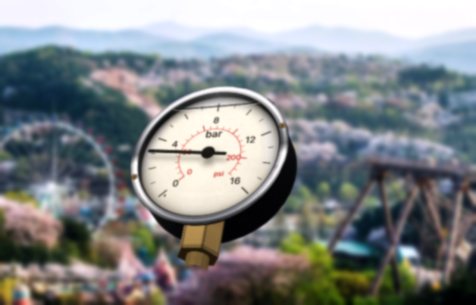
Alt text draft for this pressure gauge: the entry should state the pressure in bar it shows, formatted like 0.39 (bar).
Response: 3 (bar)
